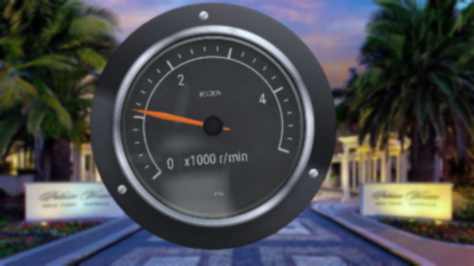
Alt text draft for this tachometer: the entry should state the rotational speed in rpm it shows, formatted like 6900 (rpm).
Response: 1100 (rpm)
